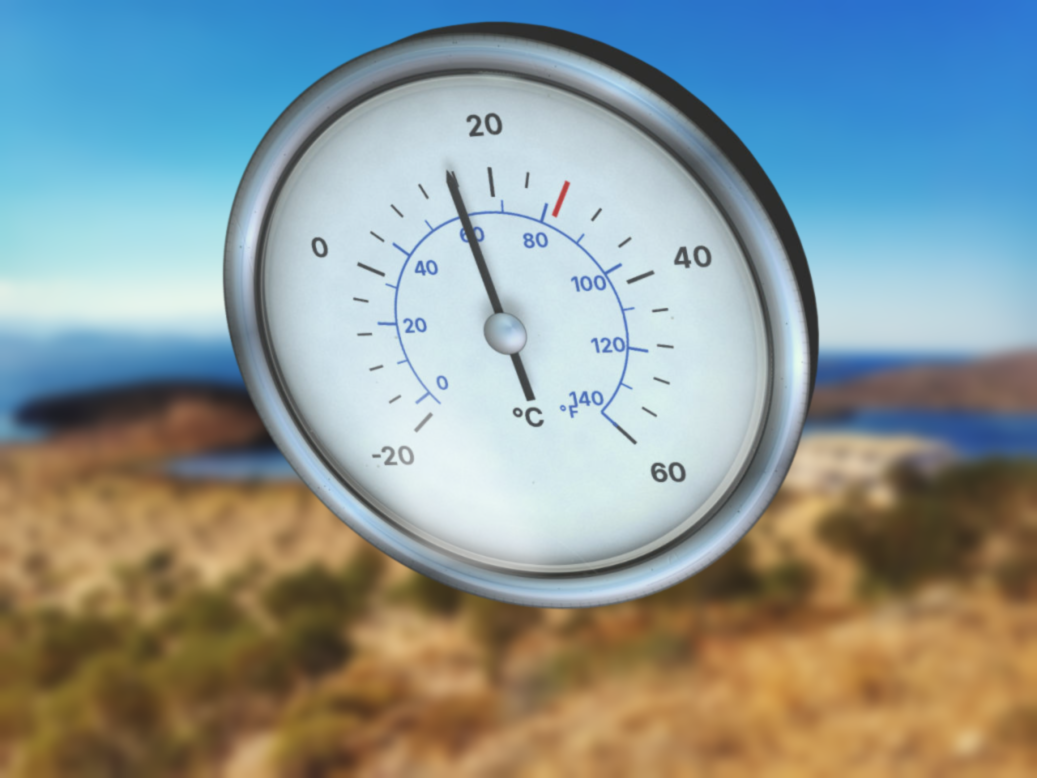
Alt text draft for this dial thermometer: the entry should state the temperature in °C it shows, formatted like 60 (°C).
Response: 16 (°C)
